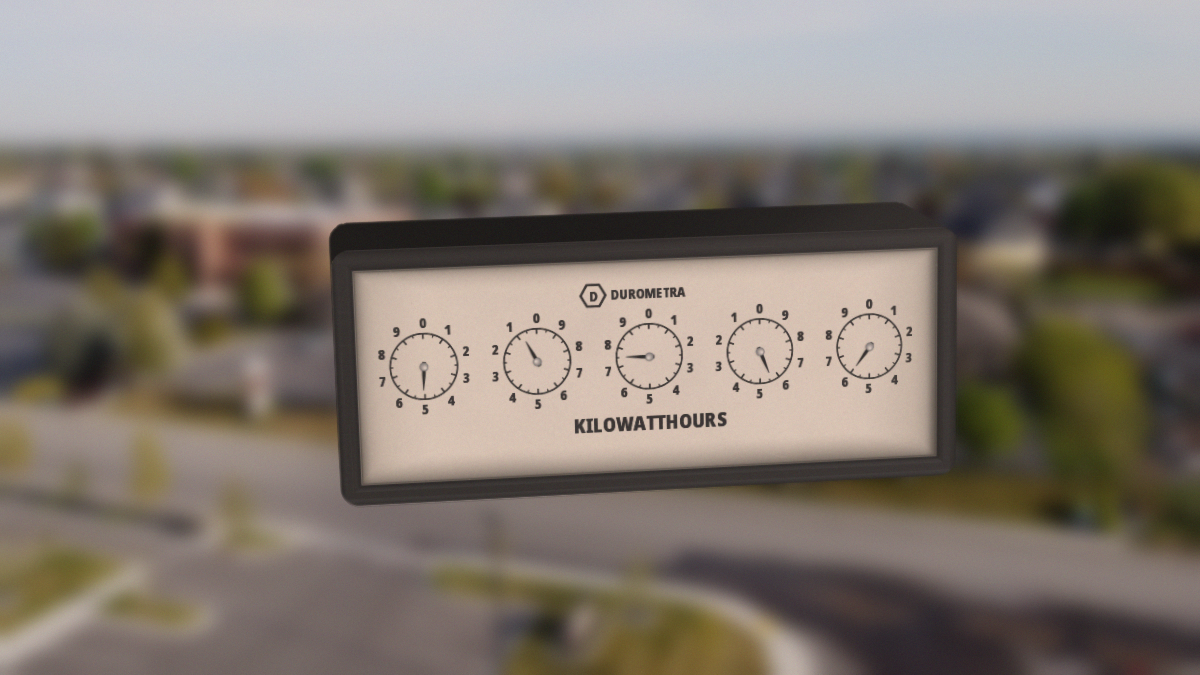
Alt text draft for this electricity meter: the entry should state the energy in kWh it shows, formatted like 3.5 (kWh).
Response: 50756 (kWh)
